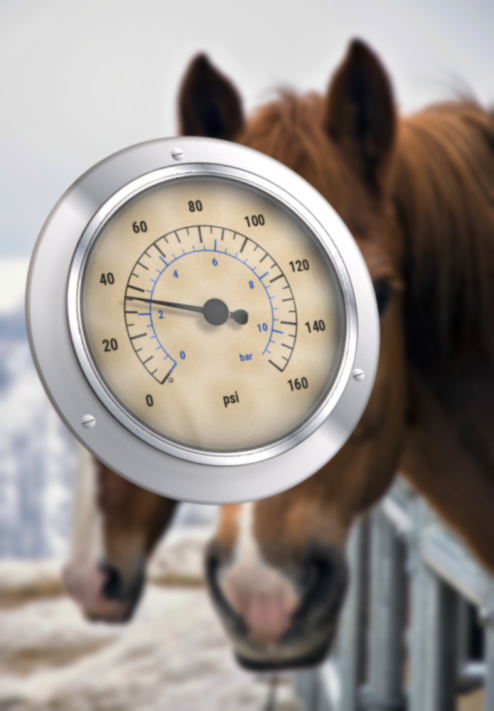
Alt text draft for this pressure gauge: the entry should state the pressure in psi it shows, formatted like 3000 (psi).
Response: 35 (psi)
